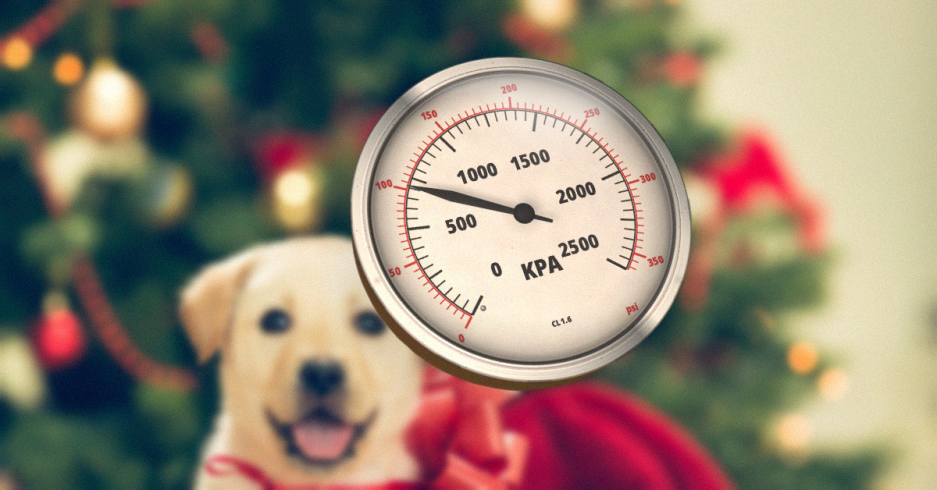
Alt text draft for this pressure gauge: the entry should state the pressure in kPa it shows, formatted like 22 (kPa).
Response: 700 (kPa)
